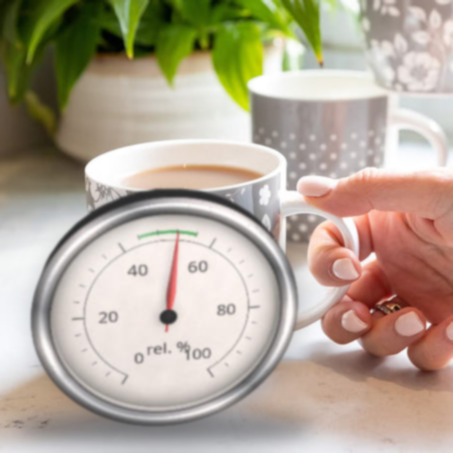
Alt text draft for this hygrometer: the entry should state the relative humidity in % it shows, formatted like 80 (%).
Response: 52 (%)
